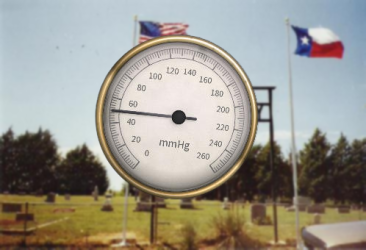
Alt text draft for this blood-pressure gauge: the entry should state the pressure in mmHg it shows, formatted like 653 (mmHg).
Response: 50 (mmHg)
